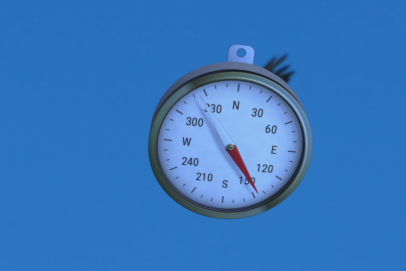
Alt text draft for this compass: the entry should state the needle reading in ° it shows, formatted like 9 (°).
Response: 145 (°)
